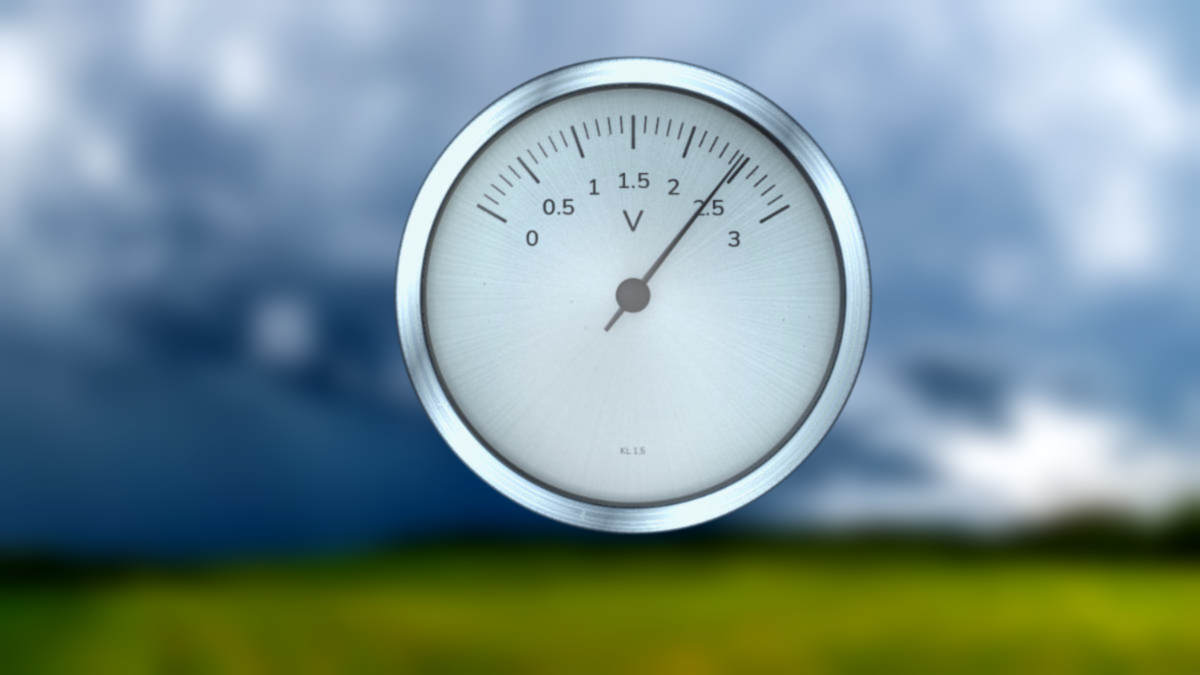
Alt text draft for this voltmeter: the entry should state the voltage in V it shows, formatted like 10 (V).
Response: 2.45 (V)
